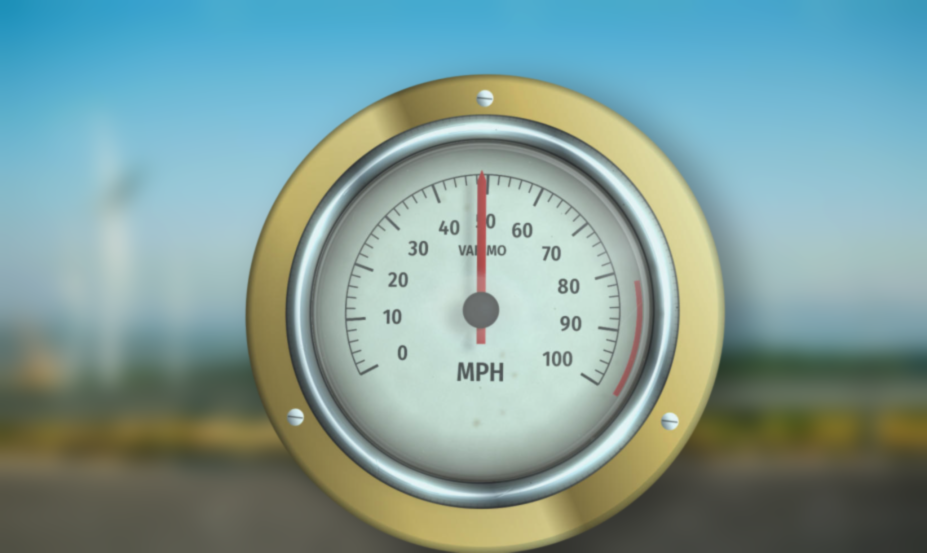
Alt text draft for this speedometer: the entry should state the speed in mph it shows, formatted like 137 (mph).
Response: 49 (mph)
